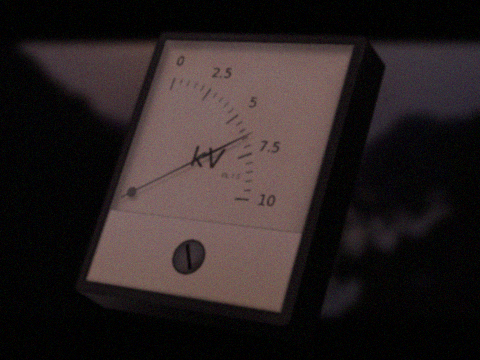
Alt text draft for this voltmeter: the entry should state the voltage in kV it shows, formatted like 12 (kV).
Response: 6.5 (kV)
